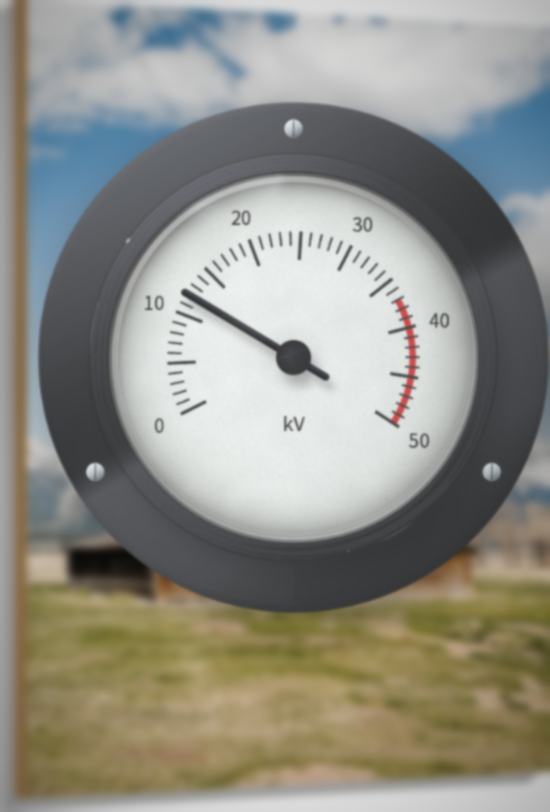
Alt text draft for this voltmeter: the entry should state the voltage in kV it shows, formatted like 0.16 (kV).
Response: 12 (kV)
